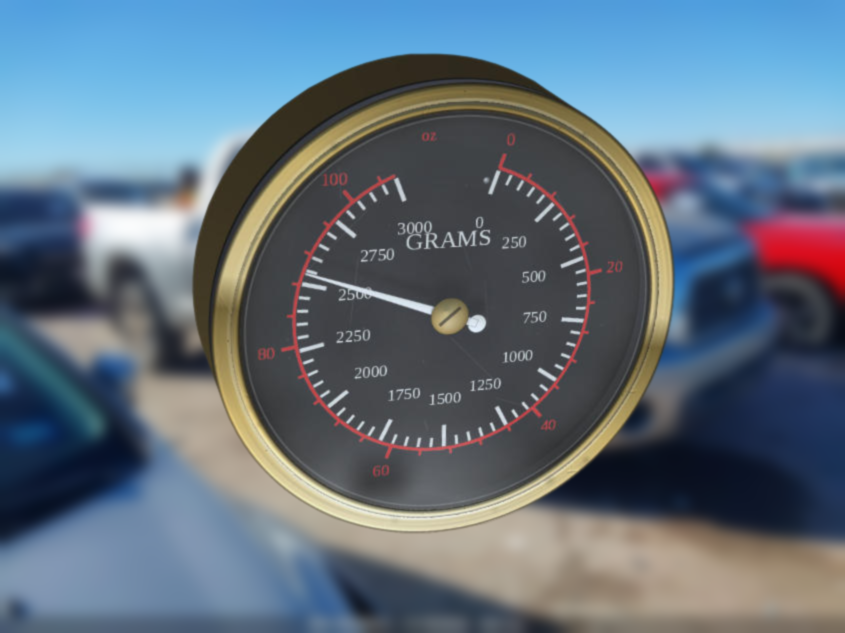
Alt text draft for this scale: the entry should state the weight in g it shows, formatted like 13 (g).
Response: 2550 (g)
